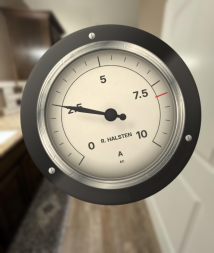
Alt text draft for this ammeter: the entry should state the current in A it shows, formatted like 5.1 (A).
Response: 2.5 (A)
